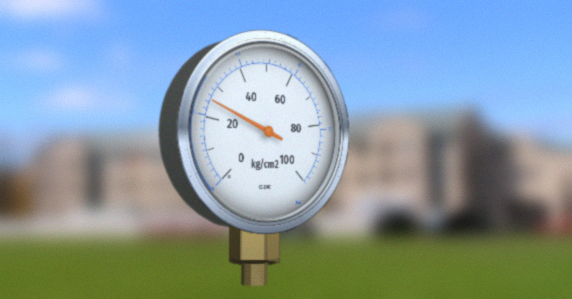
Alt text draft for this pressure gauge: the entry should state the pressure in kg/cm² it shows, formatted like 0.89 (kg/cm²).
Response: 25 (kg/cm²)
